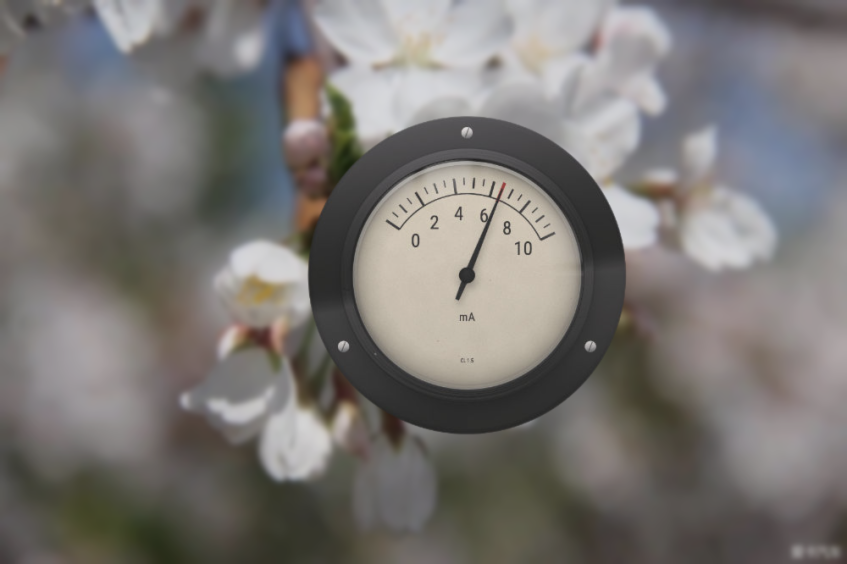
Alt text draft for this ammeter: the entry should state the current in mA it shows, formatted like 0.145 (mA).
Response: 6.5 (mA)
